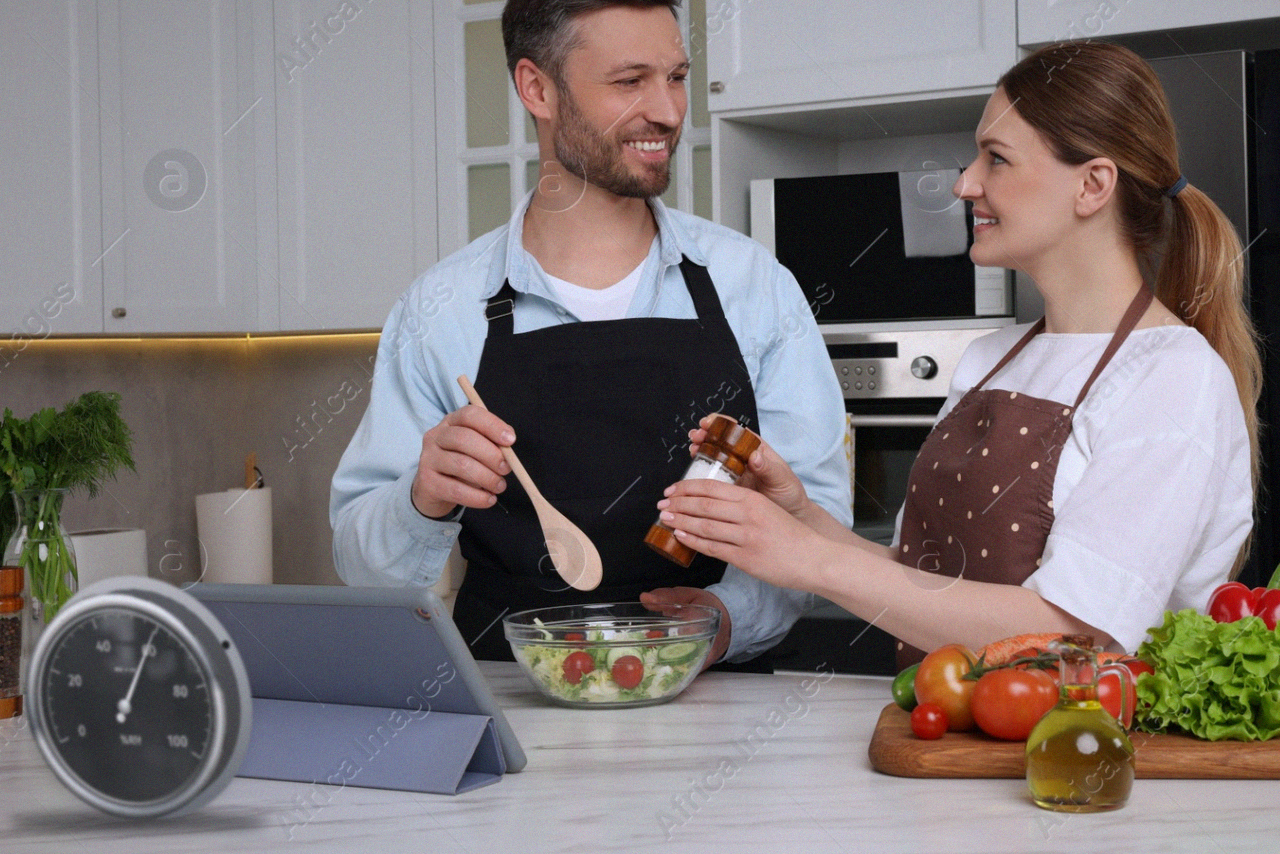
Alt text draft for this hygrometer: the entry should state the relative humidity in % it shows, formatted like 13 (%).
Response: 60 (%)
